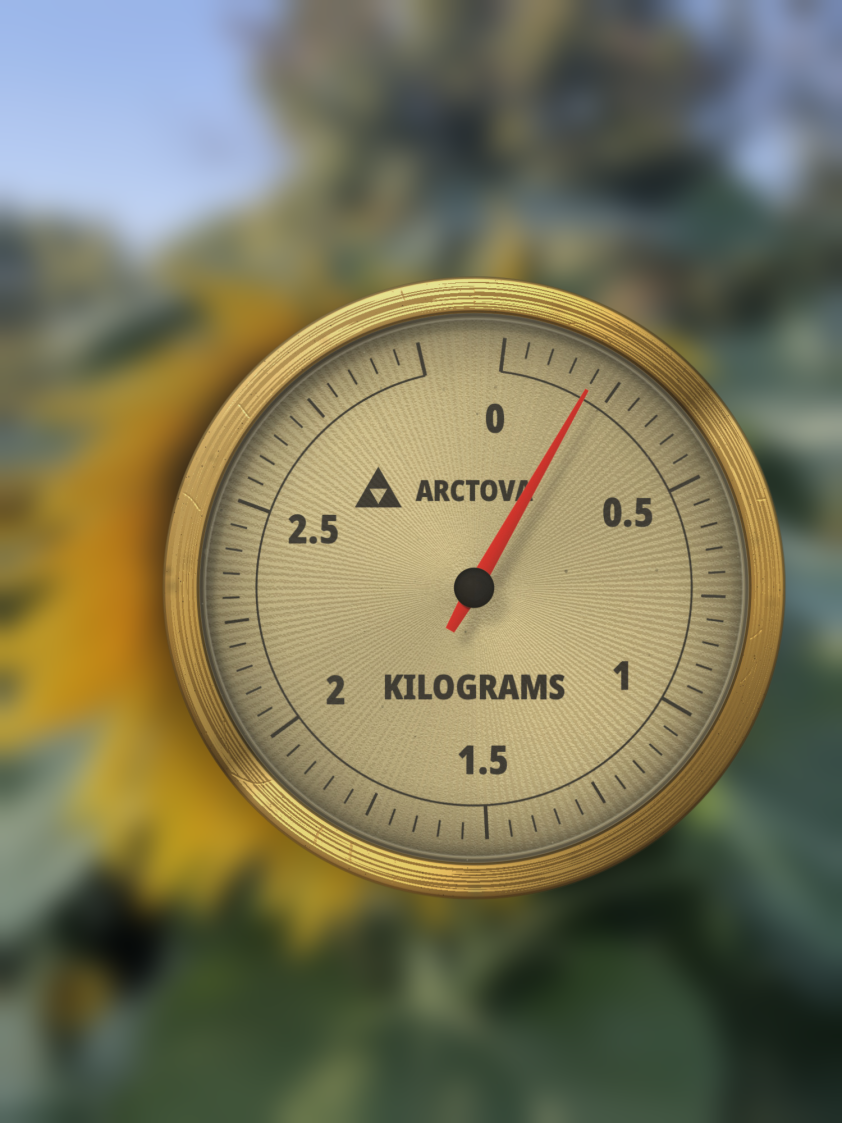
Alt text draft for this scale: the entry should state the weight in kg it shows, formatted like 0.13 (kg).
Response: 0.2 (kg)
